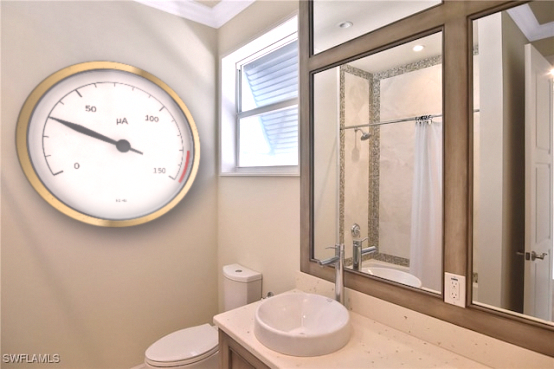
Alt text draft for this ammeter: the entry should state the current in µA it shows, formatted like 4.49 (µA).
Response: 30 (µA)
